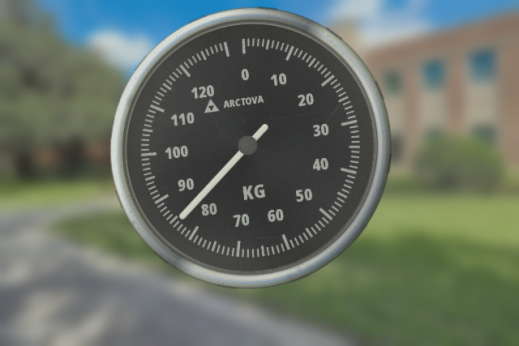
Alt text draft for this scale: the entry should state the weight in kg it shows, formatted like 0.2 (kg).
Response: 84 (kg)
